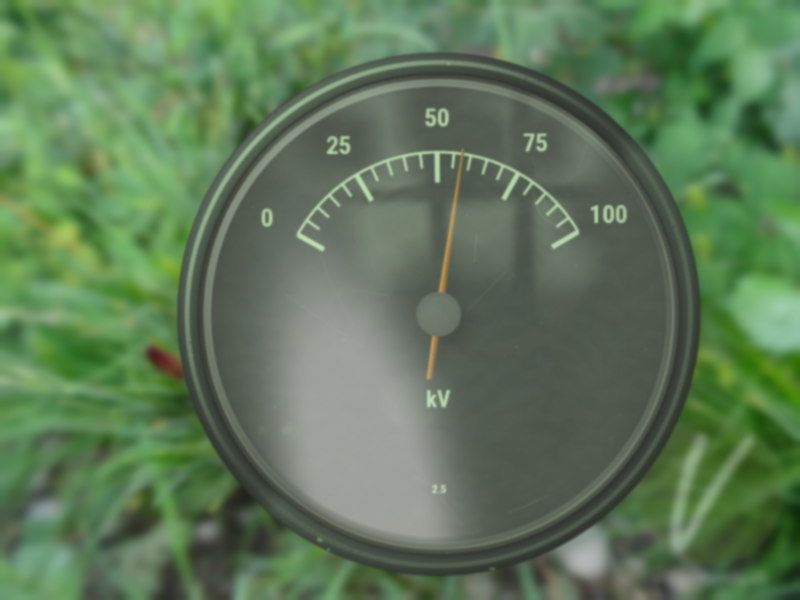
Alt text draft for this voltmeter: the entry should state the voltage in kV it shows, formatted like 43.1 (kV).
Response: 57.5 (kV)
